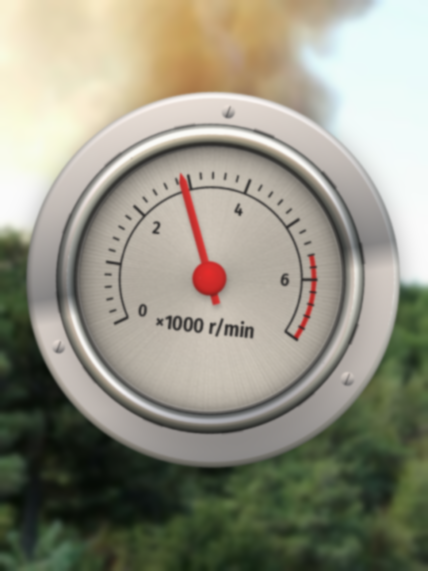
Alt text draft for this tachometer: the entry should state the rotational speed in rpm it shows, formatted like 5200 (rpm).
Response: 2900 (rpm)
